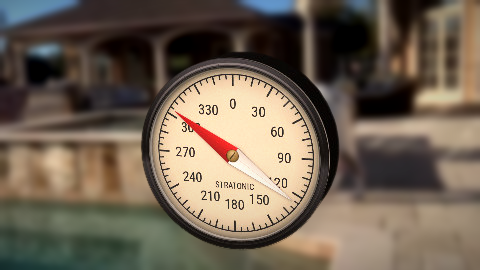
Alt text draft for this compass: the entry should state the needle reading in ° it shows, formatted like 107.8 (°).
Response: 305 (°)
